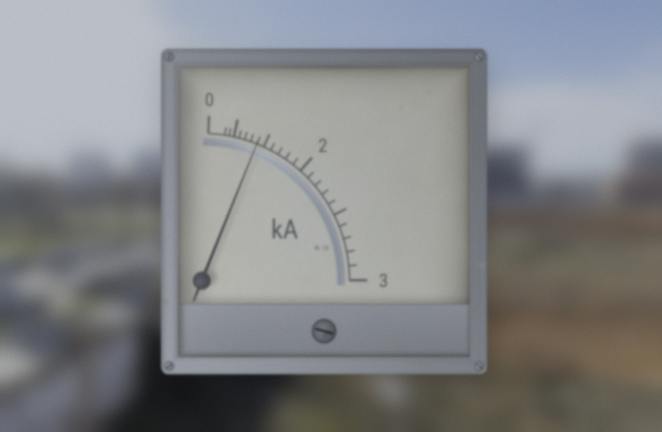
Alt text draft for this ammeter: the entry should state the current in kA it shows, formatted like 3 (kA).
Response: 1.4 (kA)
